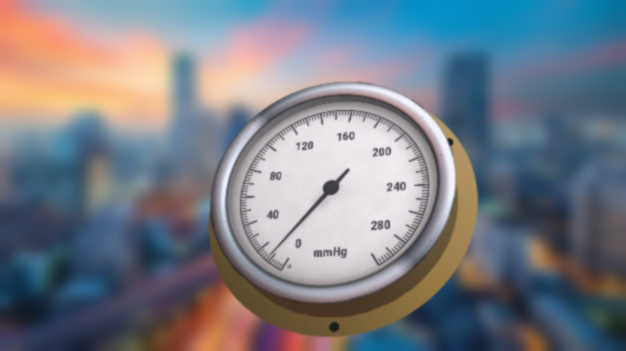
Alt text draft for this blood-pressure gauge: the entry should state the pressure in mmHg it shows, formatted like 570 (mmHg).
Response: 10 (mmHg)
